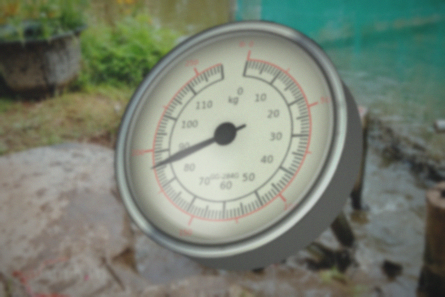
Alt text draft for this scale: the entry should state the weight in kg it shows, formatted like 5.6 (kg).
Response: 85 (kg)
